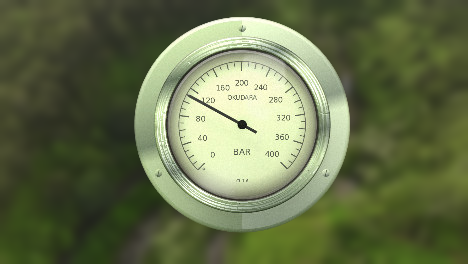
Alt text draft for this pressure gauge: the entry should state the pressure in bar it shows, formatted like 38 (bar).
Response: 110 (bar)
